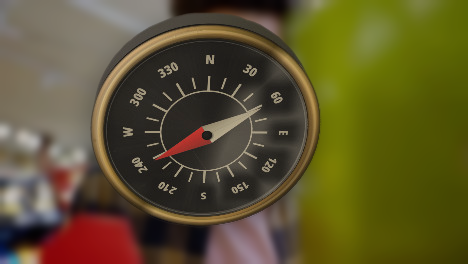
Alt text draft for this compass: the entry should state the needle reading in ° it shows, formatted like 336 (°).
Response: 240 (°)
